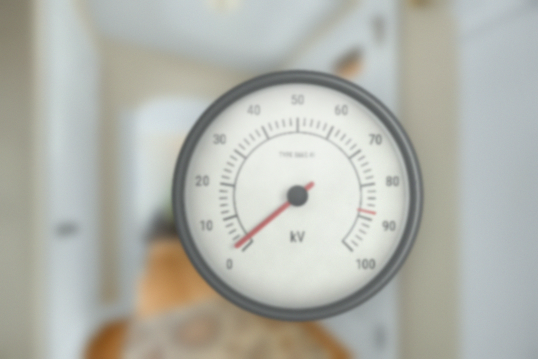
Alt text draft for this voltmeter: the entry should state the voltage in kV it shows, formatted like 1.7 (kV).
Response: 2 (kV)
